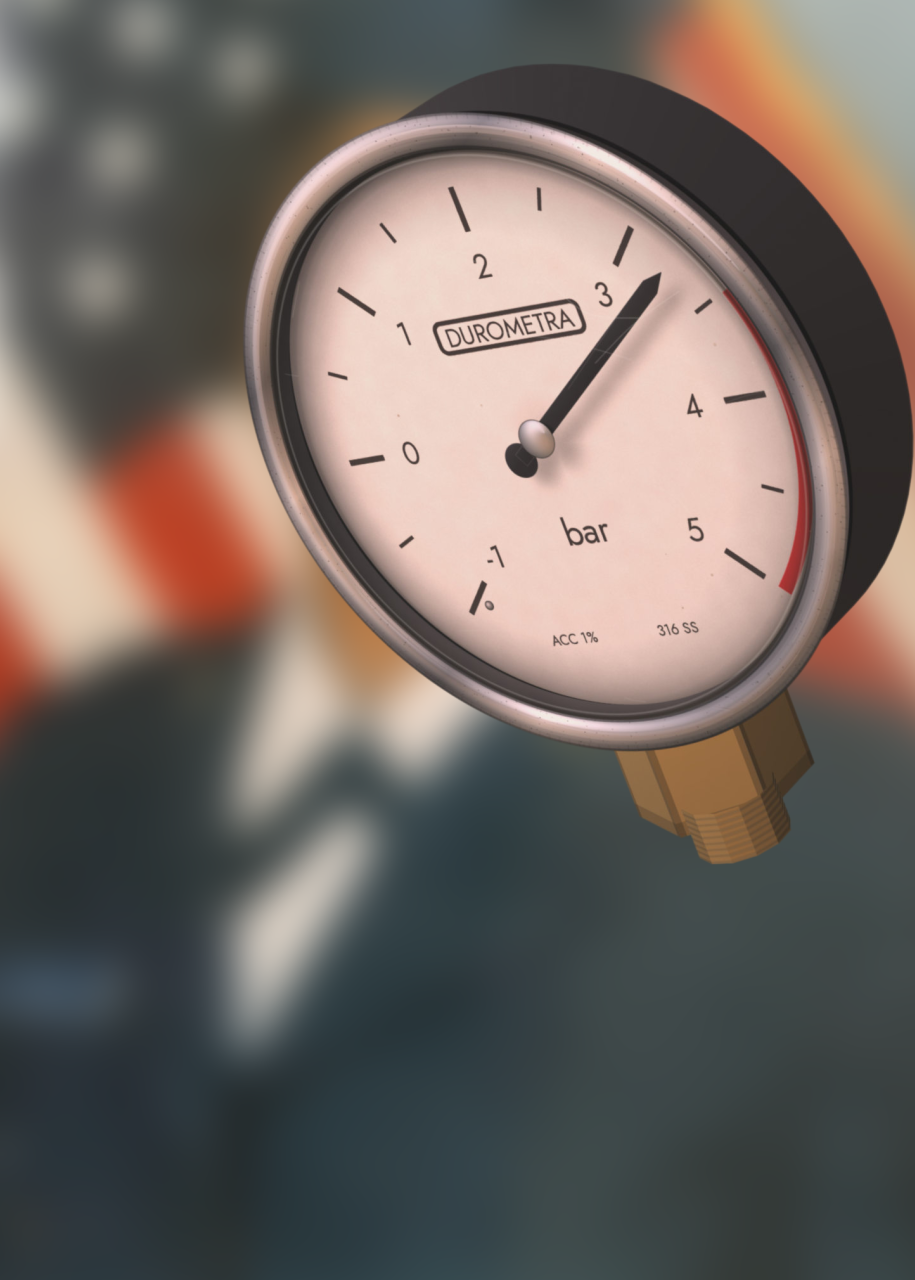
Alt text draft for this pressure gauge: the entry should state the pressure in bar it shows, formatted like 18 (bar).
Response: 3.25 (bar)
